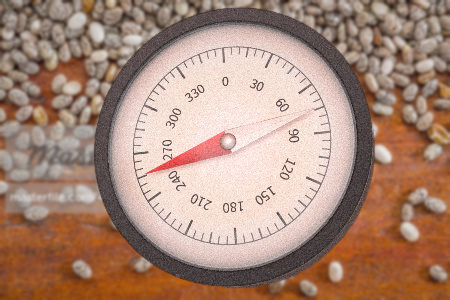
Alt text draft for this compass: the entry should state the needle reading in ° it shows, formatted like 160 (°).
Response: 255 (°)
